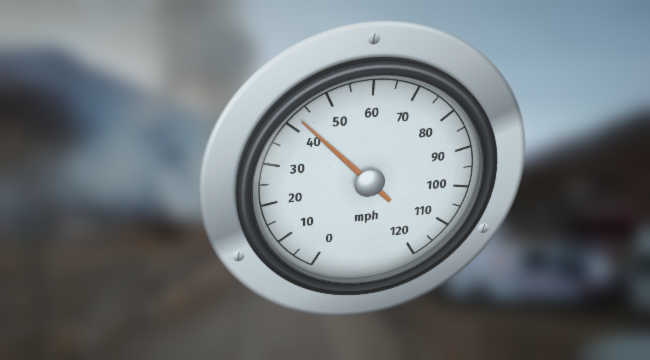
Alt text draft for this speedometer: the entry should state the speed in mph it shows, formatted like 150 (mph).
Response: 42.5 (mph)
